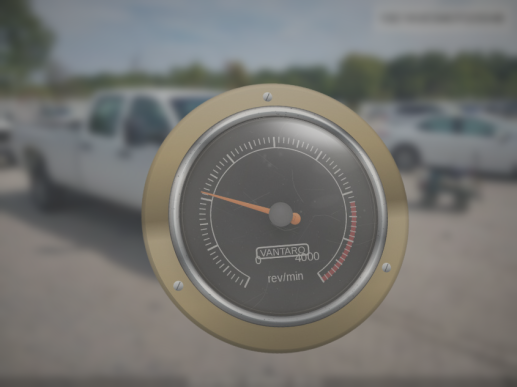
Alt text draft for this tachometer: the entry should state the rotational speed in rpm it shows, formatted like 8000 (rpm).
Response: 1050 (rpm)
